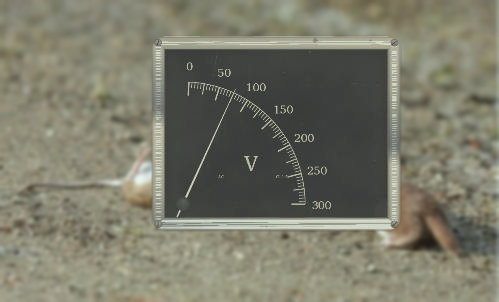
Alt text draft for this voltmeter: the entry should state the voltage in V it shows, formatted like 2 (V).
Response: 75 (V)
